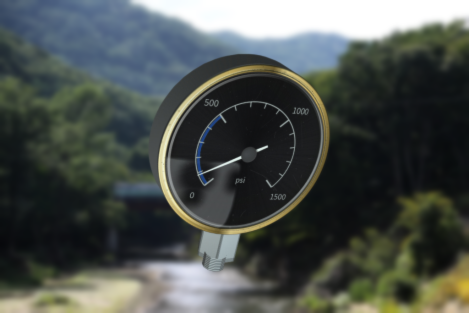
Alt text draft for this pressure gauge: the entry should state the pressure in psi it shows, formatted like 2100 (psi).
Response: 100 (psi)
